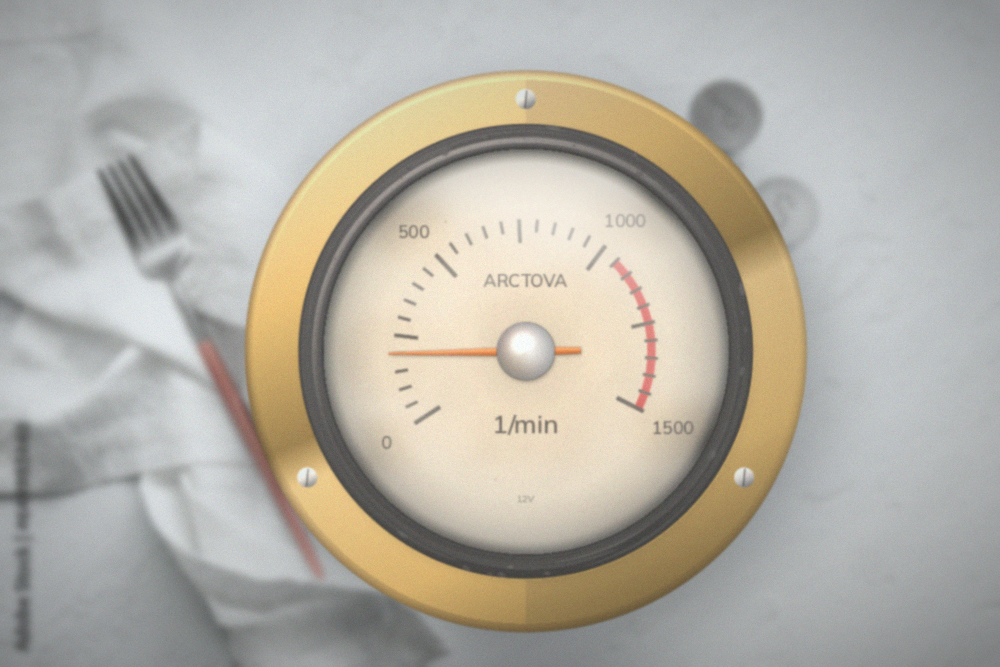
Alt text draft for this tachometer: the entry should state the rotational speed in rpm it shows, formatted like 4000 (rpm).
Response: 200 (rpm)
